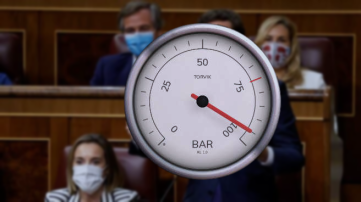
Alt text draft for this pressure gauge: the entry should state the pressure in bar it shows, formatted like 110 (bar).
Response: 95 (bar)
